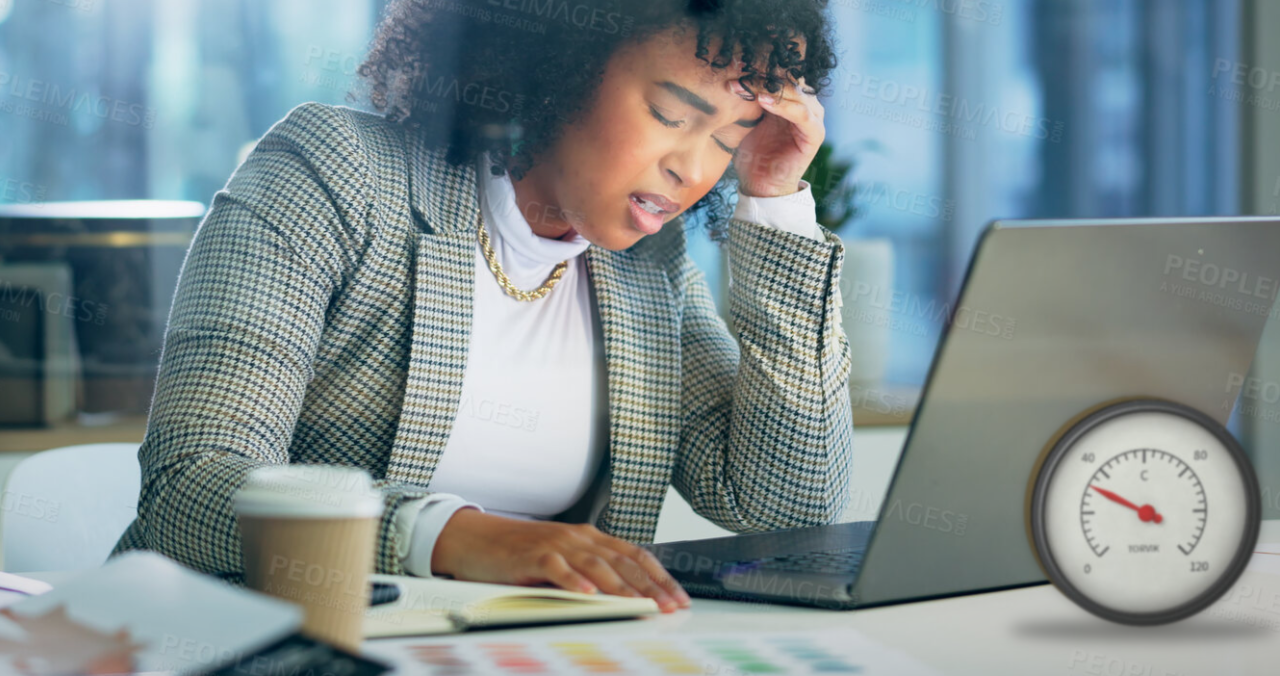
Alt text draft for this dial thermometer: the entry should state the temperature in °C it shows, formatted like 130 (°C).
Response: 32 (°C)
